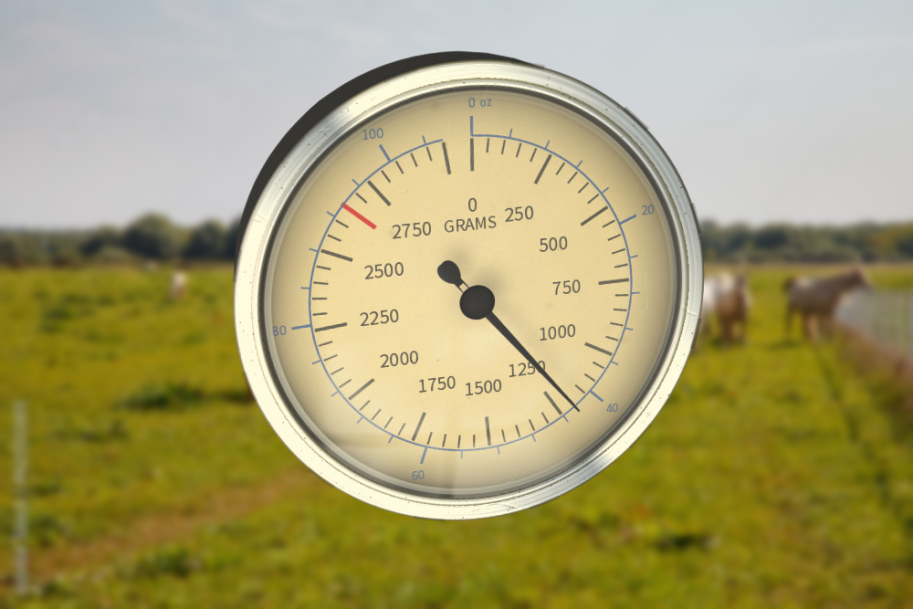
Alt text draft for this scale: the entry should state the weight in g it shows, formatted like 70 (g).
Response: 1200 (g)
